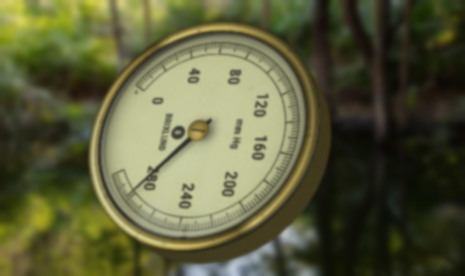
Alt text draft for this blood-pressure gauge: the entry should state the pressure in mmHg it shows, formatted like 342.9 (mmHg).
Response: 280 (mmHg)
